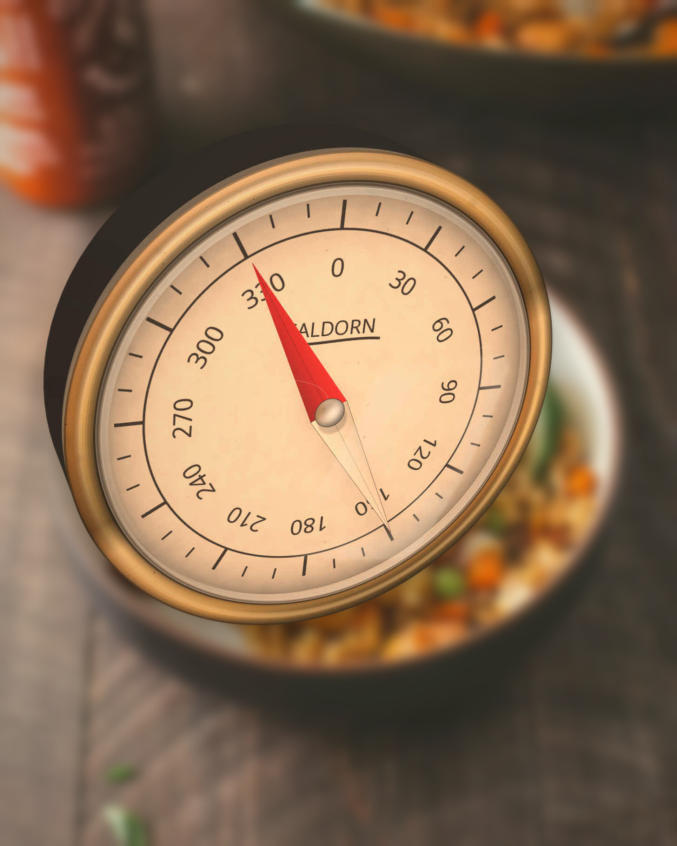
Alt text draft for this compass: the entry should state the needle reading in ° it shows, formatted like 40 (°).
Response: 330 (°)
